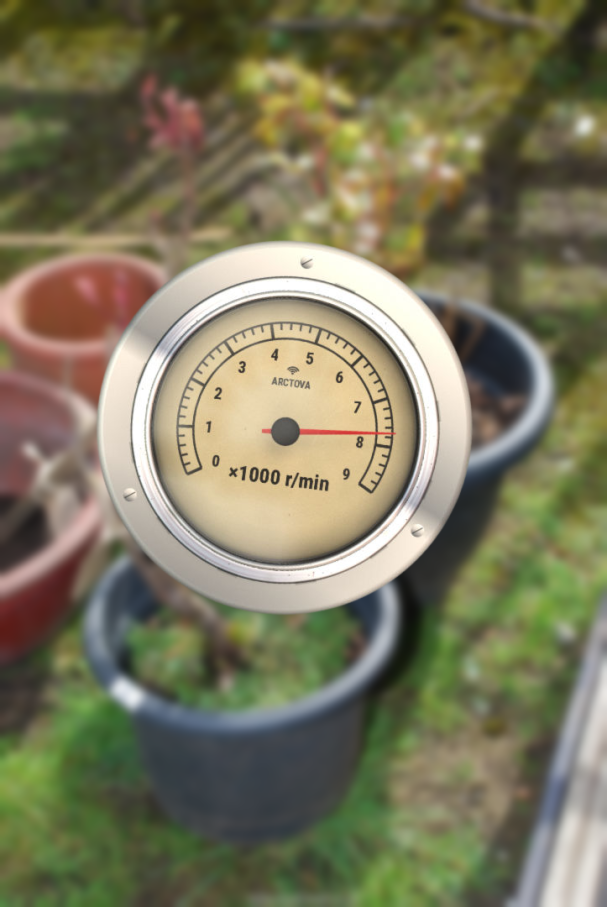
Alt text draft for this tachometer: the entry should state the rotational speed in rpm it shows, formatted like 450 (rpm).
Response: 7700 (rpm)
